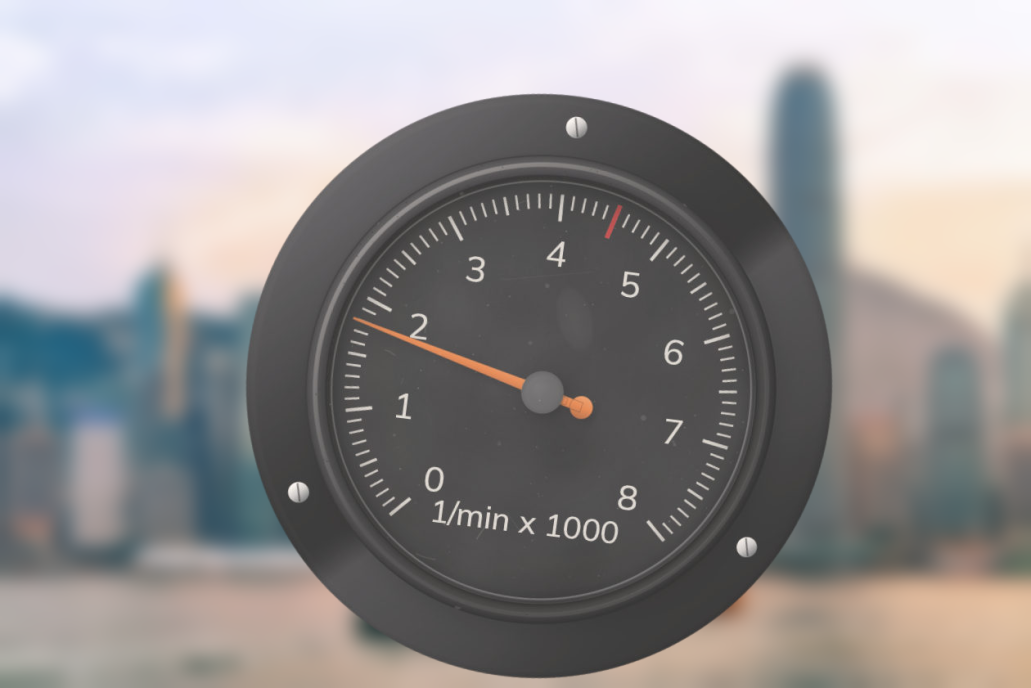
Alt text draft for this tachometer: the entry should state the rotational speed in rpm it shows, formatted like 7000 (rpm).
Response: 1800 (rpm)
